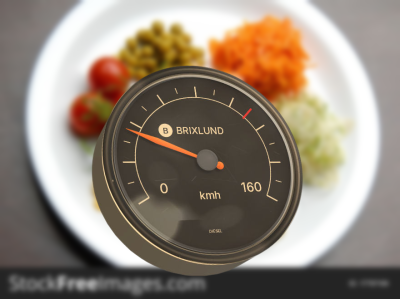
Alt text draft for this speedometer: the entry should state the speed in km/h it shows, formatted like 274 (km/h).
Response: 35 (km/h)
